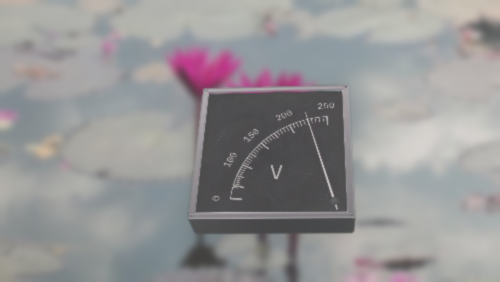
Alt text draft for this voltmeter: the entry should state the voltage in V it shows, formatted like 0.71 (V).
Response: 225 (V)
